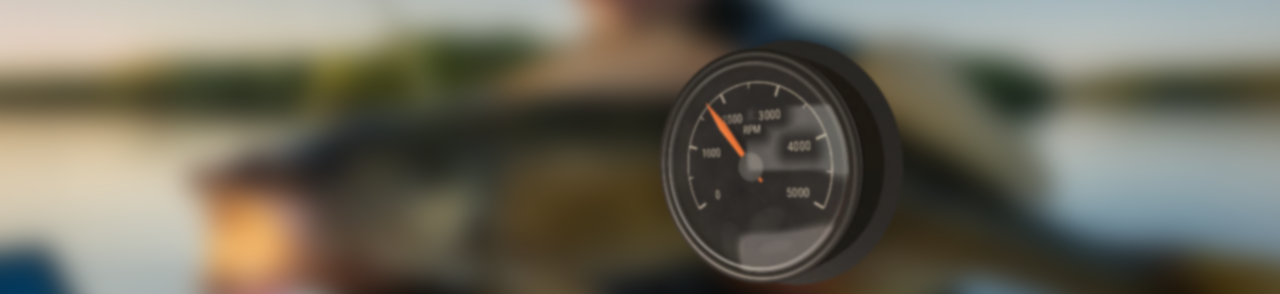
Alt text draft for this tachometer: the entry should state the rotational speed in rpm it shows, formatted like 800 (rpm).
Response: 1750 (rpm)
